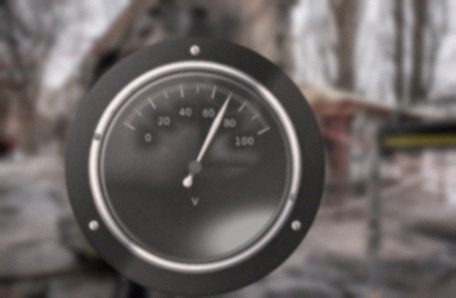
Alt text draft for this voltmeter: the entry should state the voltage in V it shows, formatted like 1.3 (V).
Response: 70 (V)
